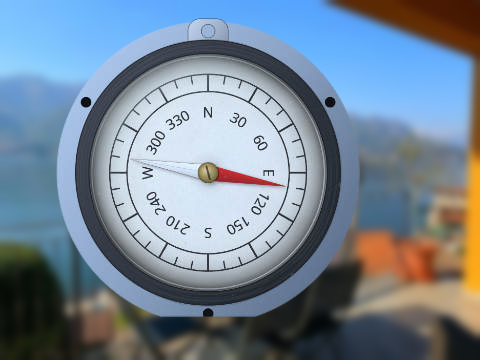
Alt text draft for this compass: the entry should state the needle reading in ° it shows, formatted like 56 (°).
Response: 100 (°)
